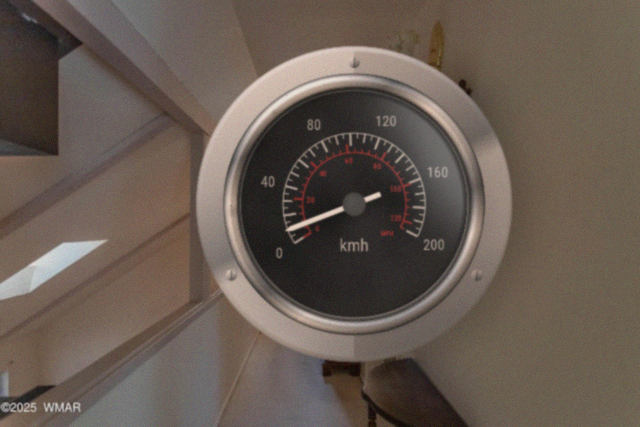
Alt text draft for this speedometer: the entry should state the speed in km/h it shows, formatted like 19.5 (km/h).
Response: 10 (km/h)
